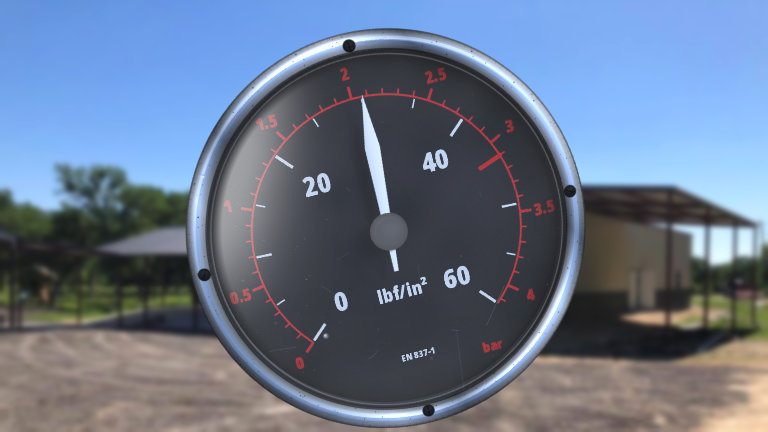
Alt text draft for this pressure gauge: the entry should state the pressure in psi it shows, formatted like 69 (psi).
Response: 30 (psi)
